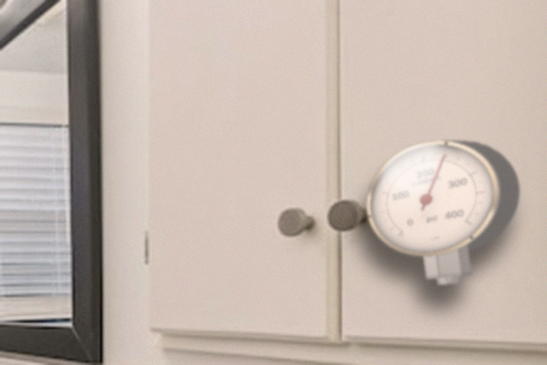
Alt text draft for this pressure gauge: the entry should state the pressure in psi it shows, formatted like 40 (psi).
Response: 240 (psi)
